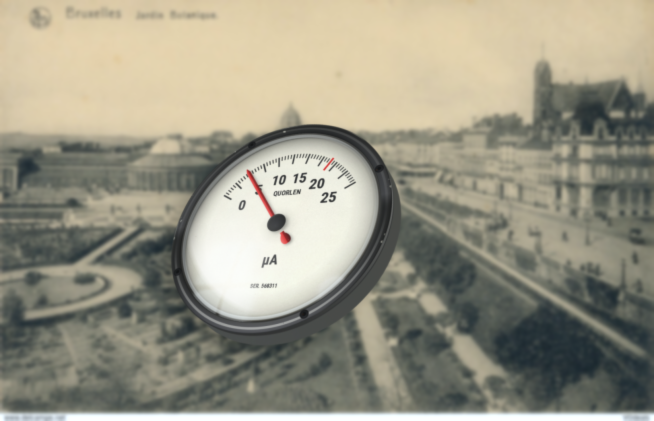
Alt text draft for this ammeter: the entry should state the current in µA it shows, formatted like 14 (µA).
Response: 5 (µA)
